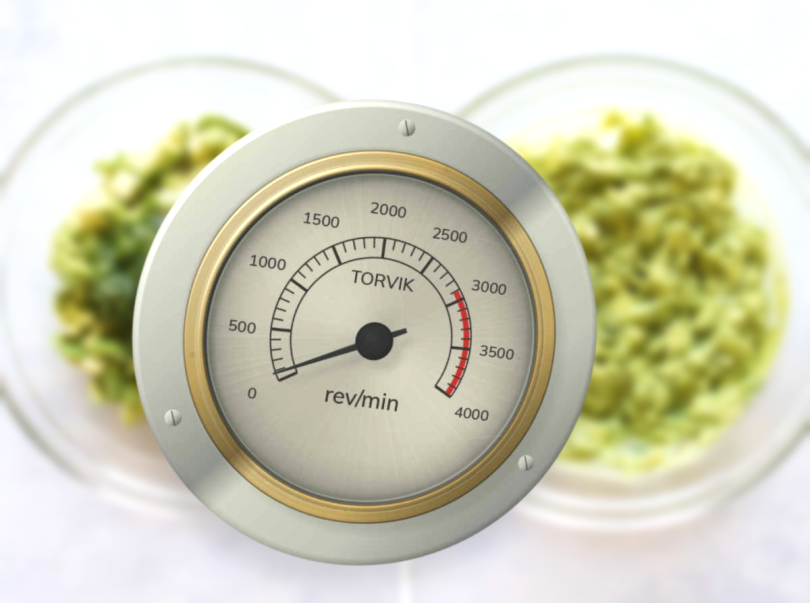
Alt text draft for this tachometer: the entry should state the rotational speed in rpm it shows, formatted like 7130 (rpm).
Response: 100 (rpm)
